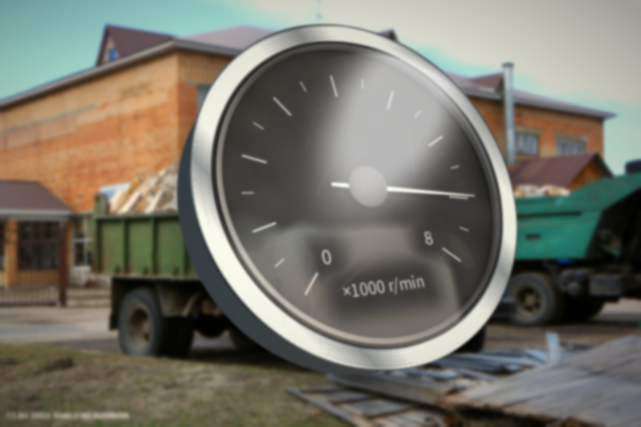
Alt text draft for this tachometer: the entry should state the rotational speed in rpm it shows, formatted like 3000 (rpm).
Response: 7000 (rpm)
